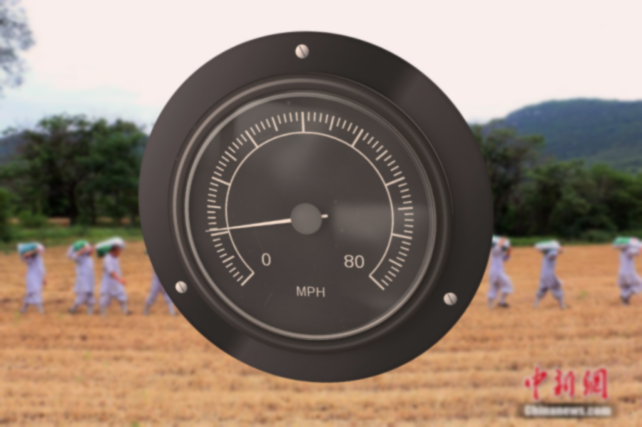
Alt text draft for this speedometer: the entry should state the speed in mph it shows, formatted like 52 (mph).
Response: 11 (mph)
